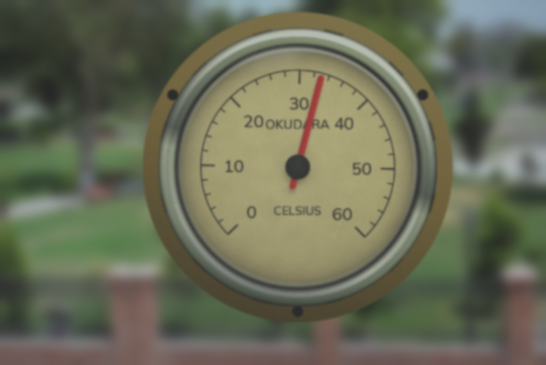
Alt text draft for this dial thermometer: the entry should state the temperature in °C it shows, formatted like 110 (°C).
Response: 33 (°C)
